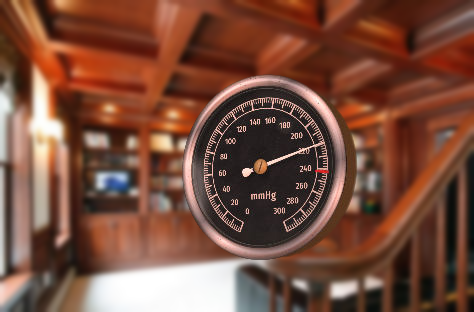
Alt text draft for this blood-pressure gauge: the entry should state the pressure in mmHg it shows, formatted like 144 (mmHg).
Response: 220 (mmHg)
